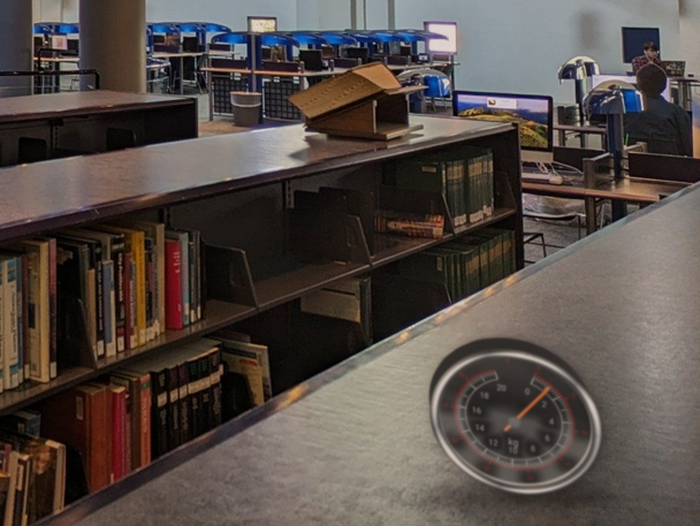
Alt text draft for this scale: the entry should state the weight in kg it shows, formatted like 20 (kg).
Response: 1 (kg)
